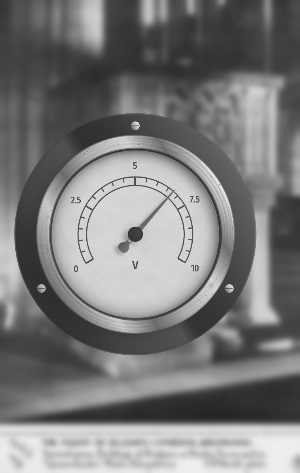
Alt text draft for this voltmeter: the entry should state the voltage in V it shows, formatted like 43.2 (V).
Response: 6.75 (V)
